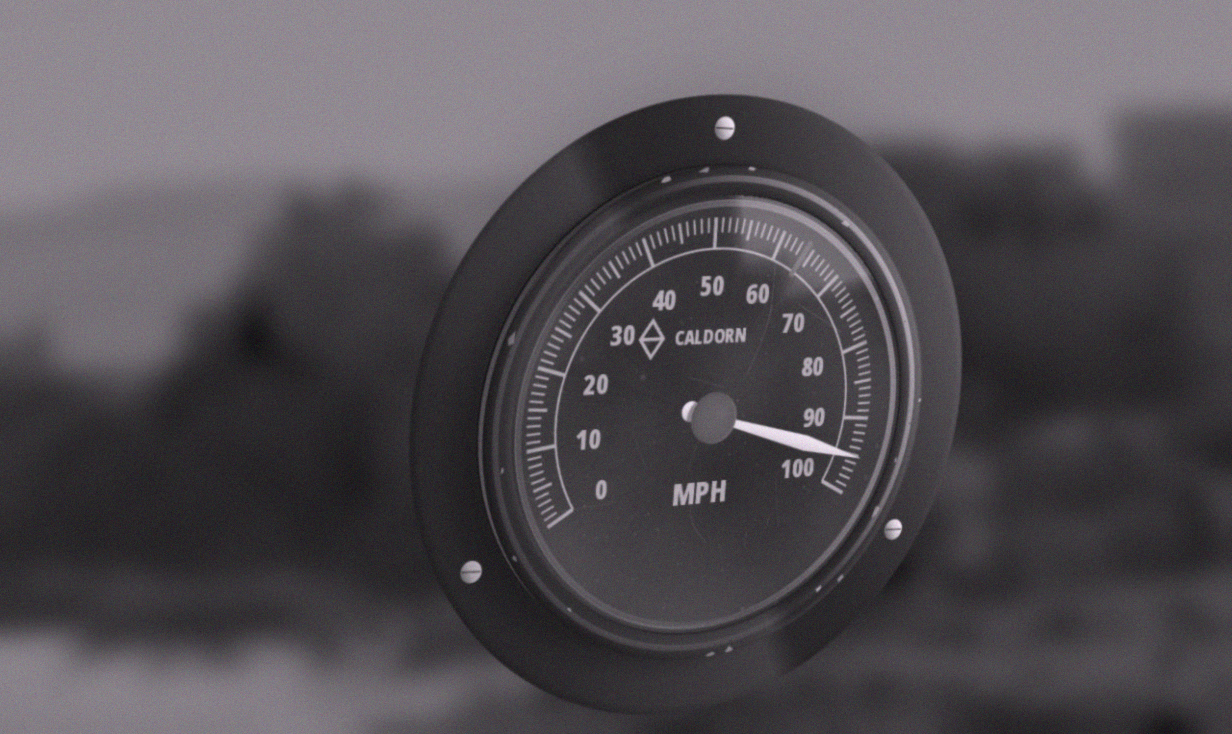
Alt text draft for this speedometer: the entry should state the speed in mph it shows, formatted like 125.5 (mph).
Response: 95 (mph)
